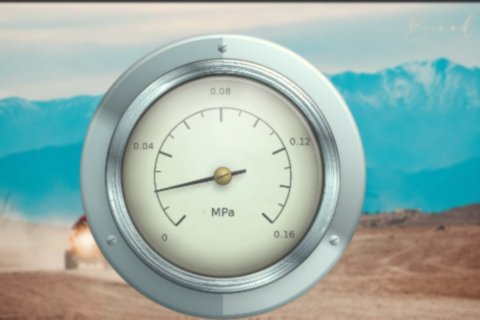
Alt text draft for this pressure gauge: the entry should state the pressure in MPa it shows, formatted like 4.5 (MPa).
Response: 0.02 (MPa)
